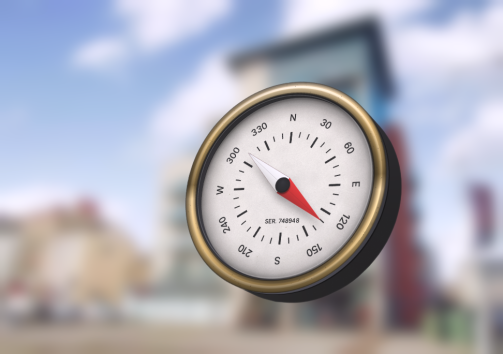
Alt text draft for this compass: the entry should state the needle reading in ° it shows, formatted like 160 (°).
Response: 130 (°)
